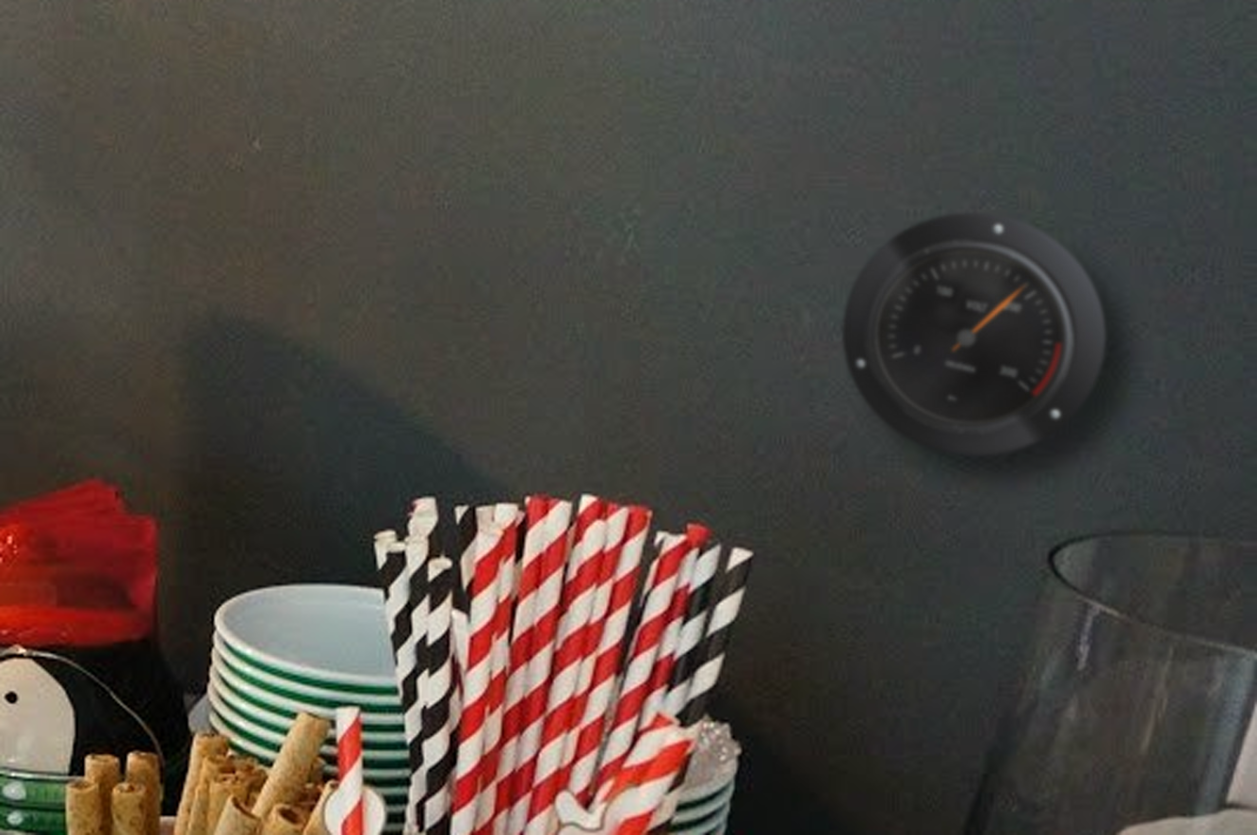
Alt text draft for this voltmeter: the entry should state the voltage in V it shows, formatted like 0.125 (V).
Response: 190 (V)
